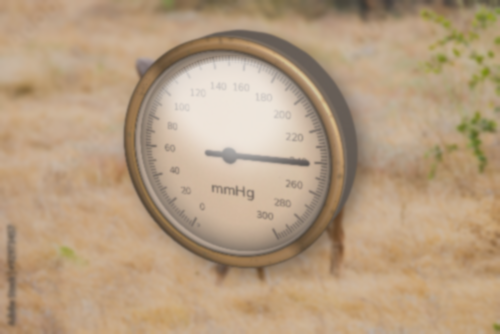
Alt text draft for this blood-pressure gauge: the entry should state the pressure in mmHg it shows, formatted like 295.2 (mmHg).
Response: 240 (mmHg)
